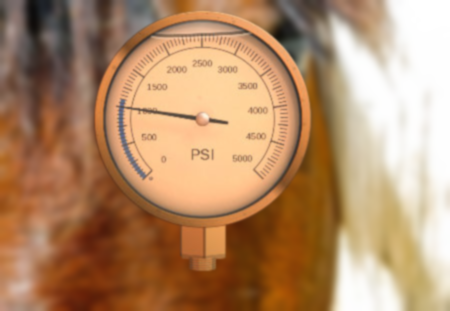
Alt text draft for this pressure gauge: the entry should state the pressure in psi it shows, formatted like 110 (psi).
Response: 1000 (psi)
